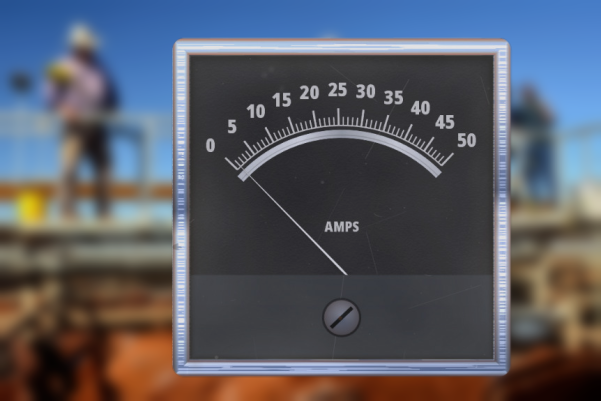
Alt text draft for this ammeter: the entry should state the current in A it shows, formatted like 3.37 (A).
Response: 1 (A)
